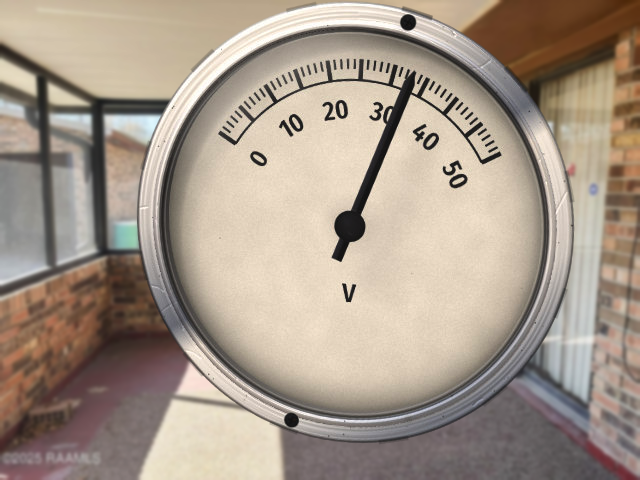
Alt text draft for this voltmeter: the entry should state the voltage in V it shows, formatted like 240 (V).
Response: 33 (V)
